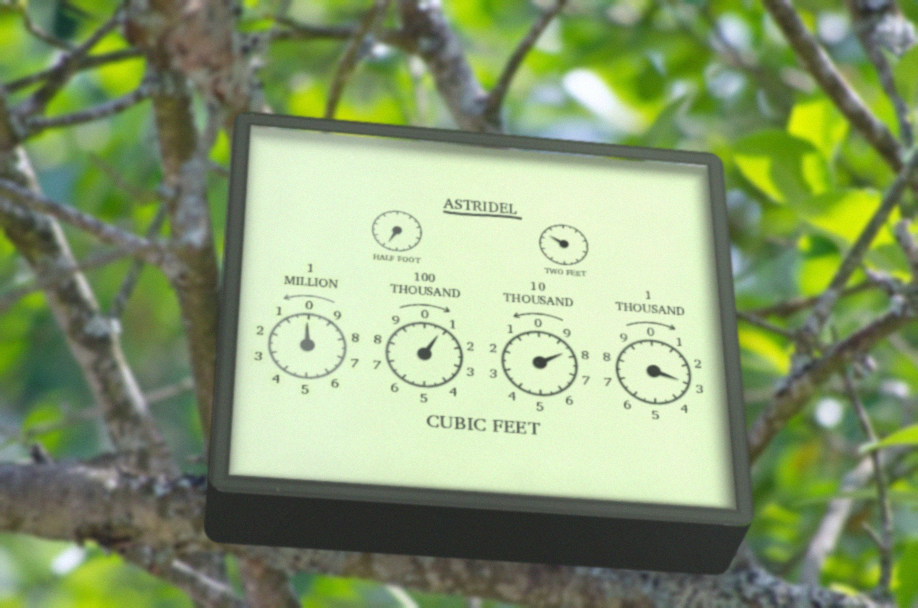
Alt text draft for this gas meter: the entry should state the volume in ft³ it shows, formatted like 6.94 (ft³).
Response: 8300 (ft³)
